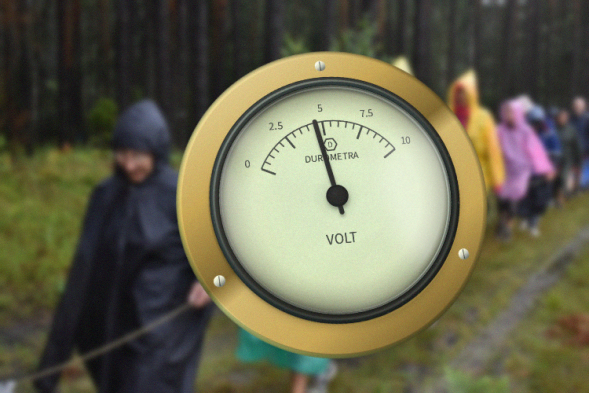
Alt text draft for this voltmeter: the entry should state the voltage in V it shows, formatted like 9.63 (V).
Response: 4.5 (V)
